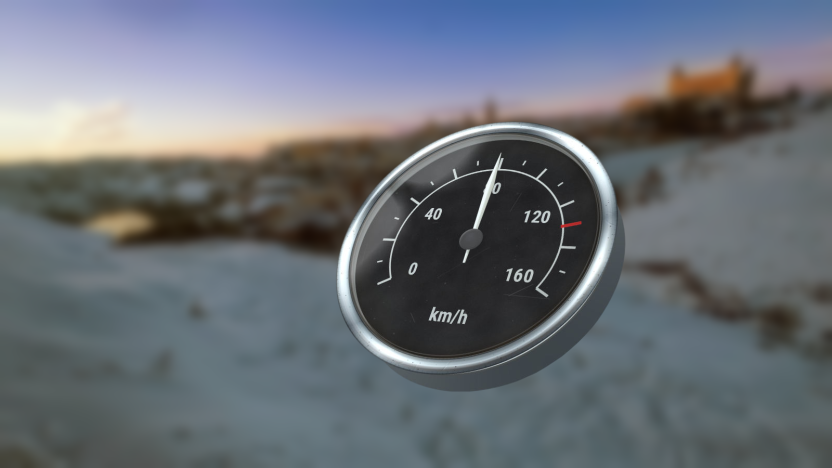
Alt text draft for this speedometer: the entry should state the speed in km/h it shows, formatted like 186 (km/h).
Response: 80 (km/h)
